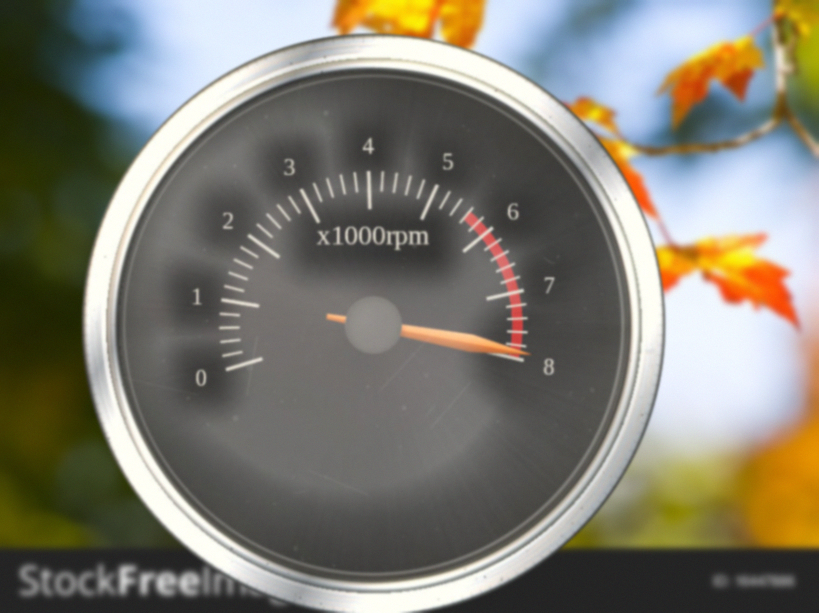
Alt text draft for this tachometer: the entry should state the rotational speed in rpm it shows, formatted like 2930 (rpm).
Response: 7900 (rpm)
